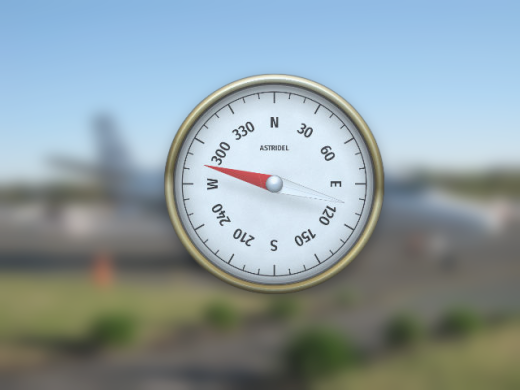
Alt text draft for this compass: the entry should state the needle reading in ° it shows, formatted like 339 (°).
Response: 285 (°)
